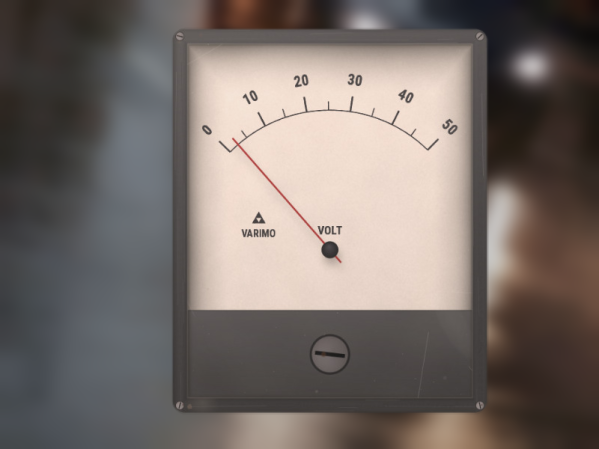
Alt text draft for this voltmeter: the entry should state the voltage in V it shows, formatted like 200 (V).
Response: 2.5 (V)
